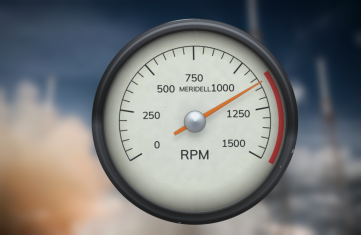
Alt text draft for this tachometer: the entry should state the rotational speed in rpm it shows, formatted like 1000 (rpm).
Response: 1125 (rpm)
